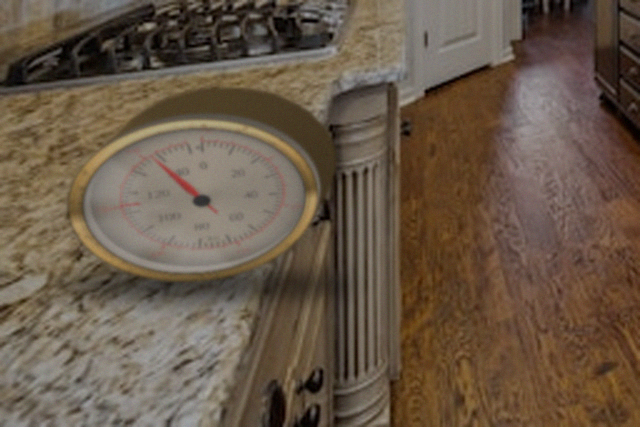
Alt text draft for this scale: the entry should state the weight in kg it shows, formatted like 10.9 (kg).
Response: 140 (kg)
